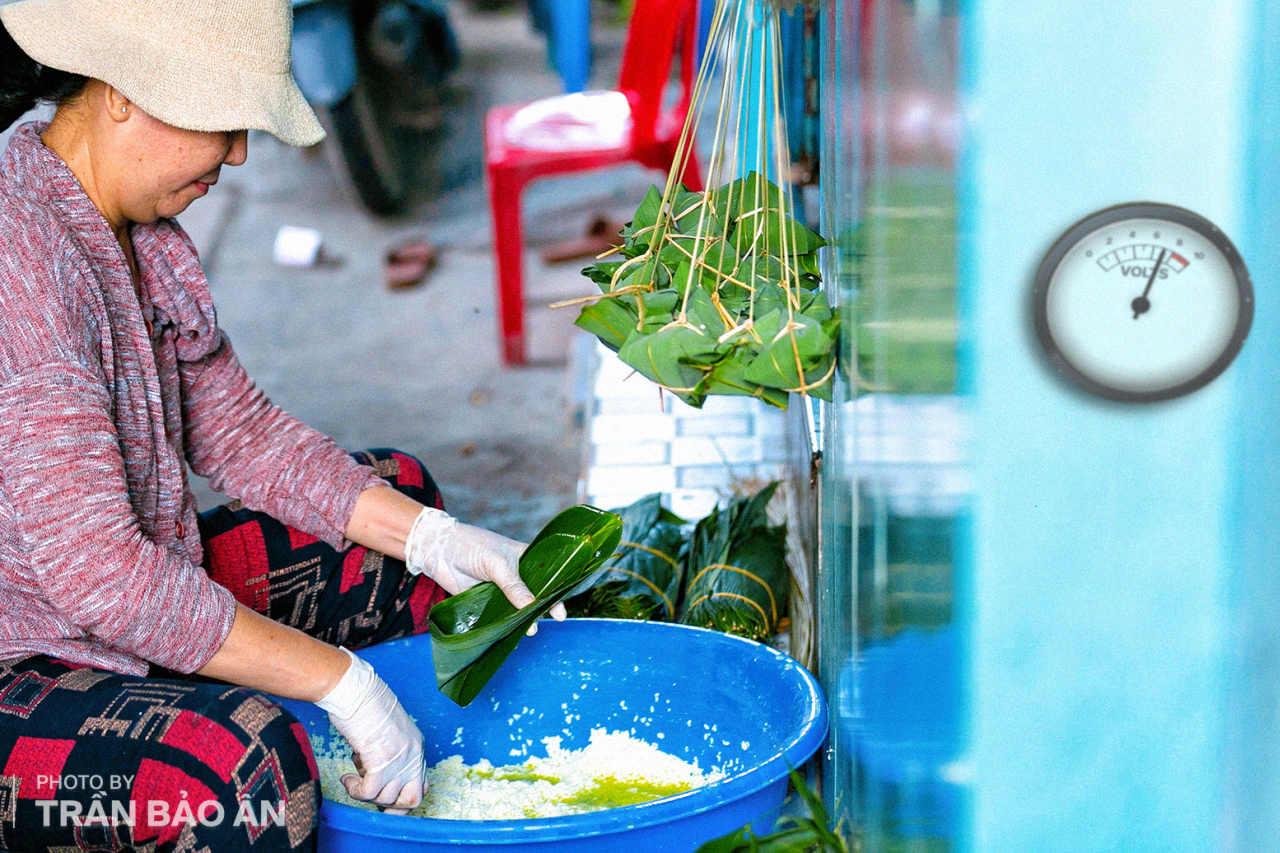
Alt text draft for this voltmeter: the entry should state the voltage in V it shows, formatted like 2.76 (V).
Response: 7 (V)
